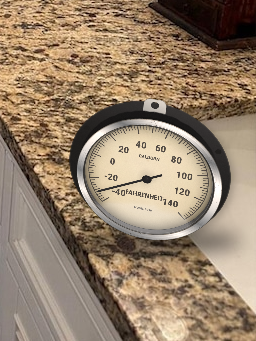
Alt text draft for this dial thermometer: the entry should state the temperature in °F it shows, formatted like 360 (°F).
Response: -30 (°F)
